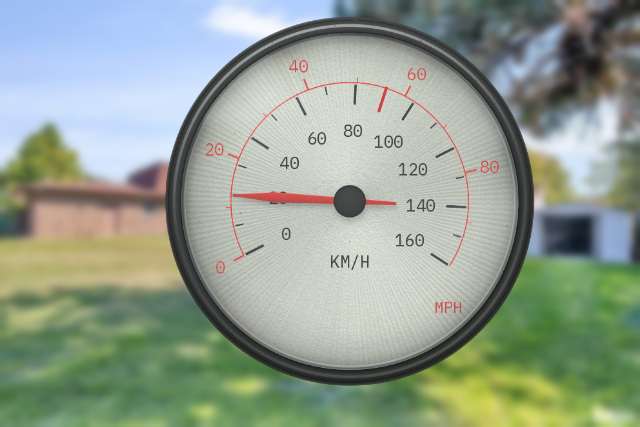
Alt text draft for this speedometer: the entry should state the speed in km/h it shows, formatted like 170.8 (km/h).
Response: 20 (km/h)
